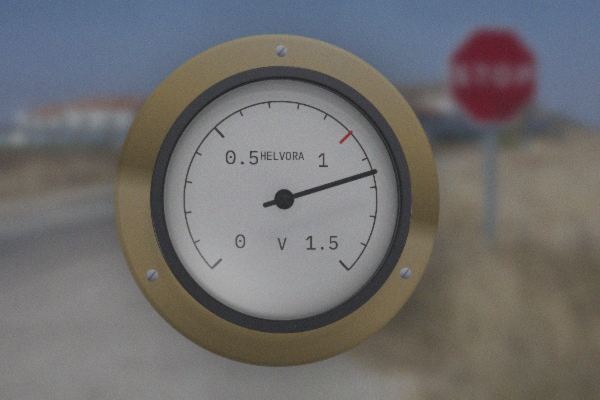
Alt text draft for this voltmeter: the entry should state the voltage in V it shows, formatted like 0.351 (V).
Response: 1.15 (V)
